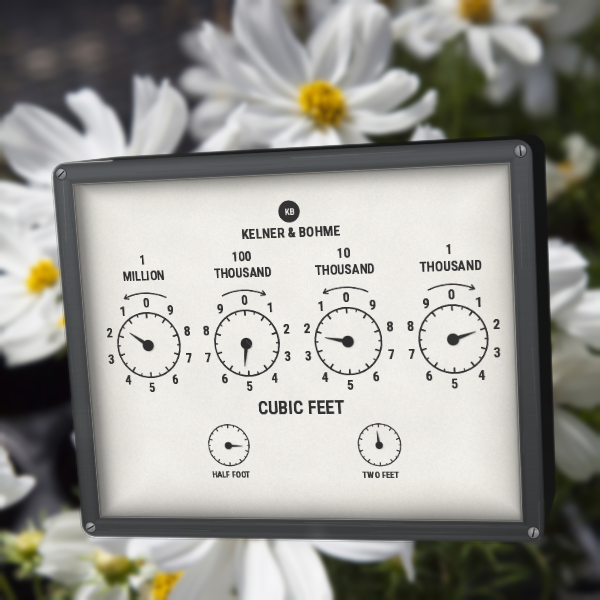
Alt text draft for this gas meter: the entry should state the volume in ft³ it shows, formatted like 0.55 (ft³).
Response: 152200 (ft³)
